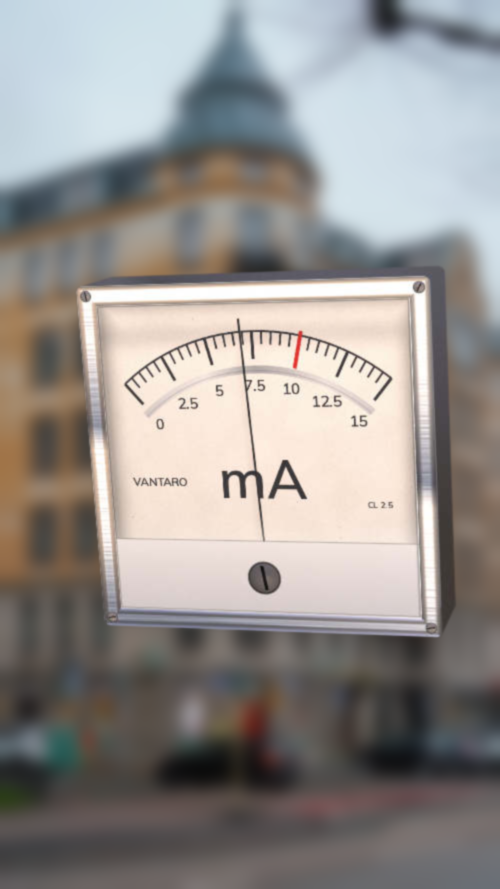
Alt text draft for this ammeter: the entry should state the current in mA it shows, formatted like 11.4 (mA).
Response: 7 (mA)
